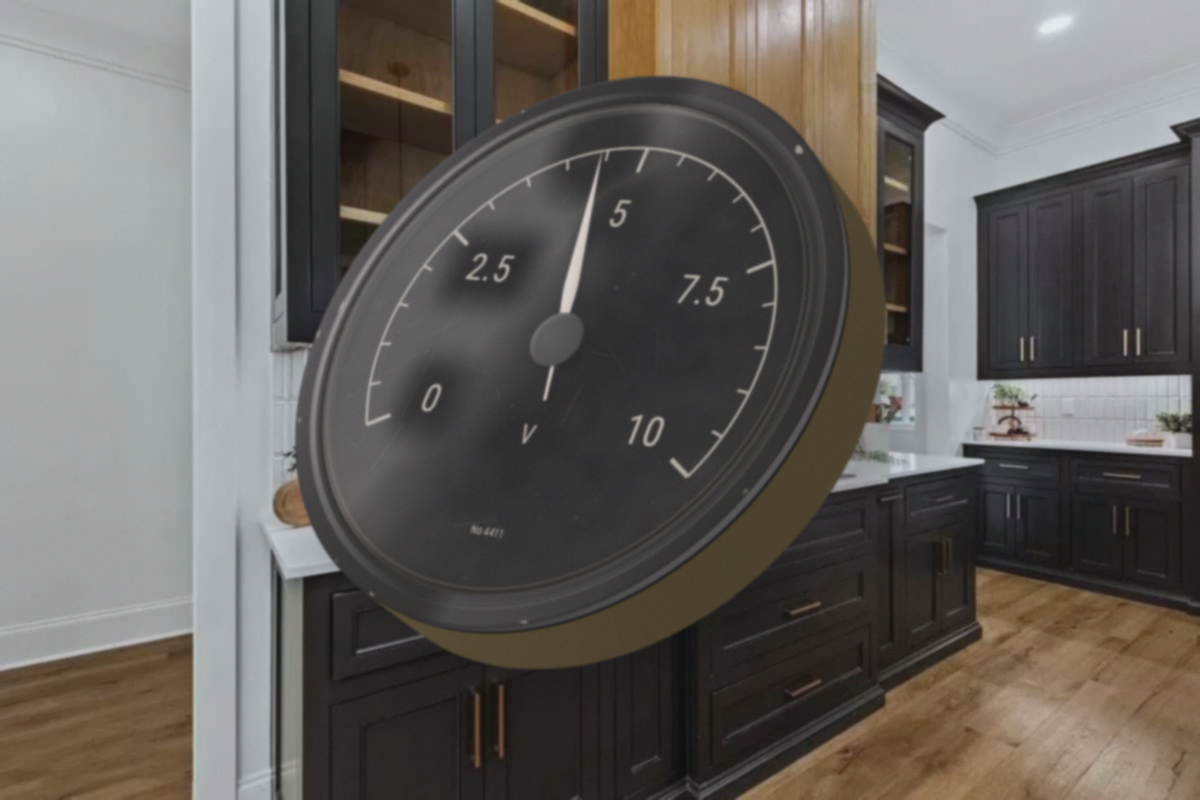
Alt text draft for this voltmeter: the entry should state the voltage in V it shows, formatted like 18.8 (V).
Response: 4.5 (V)
